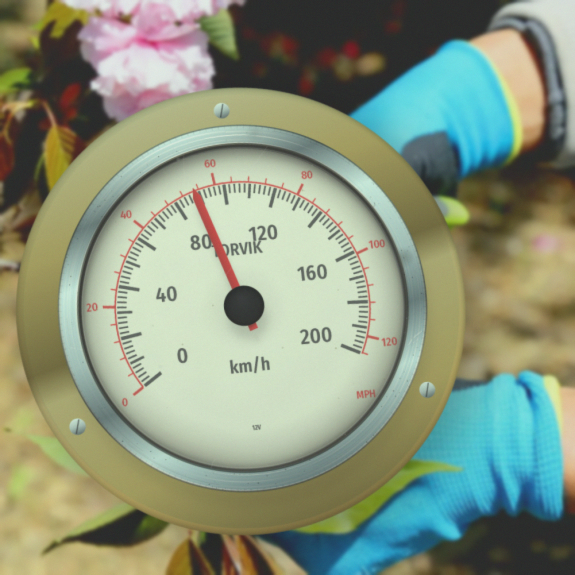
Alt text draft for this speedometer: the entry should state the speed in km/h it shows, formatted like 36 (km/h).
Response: 88 (km/h)
